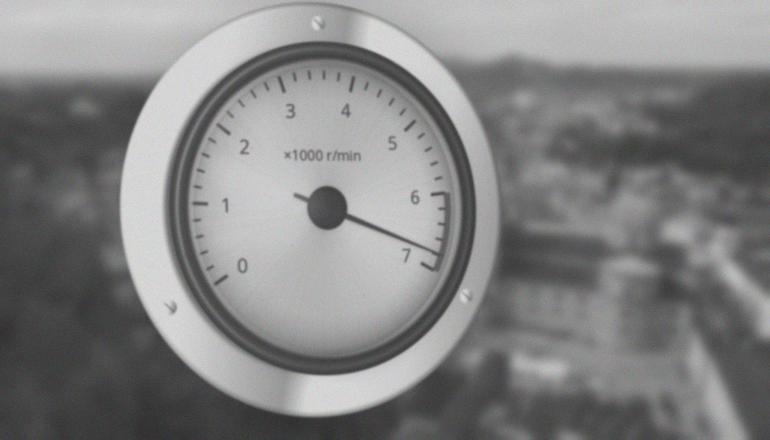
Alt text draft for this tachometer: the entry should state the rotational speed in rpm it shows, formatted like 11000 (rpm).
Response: 6800 (rpm)
